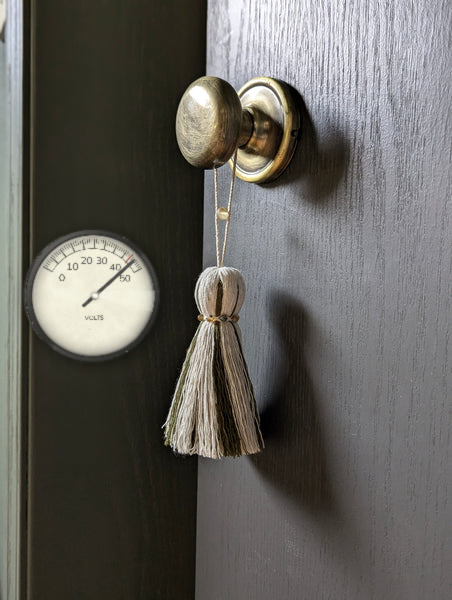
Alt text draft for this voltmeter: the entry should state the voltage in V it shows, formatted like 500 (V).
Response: 45 (V)
